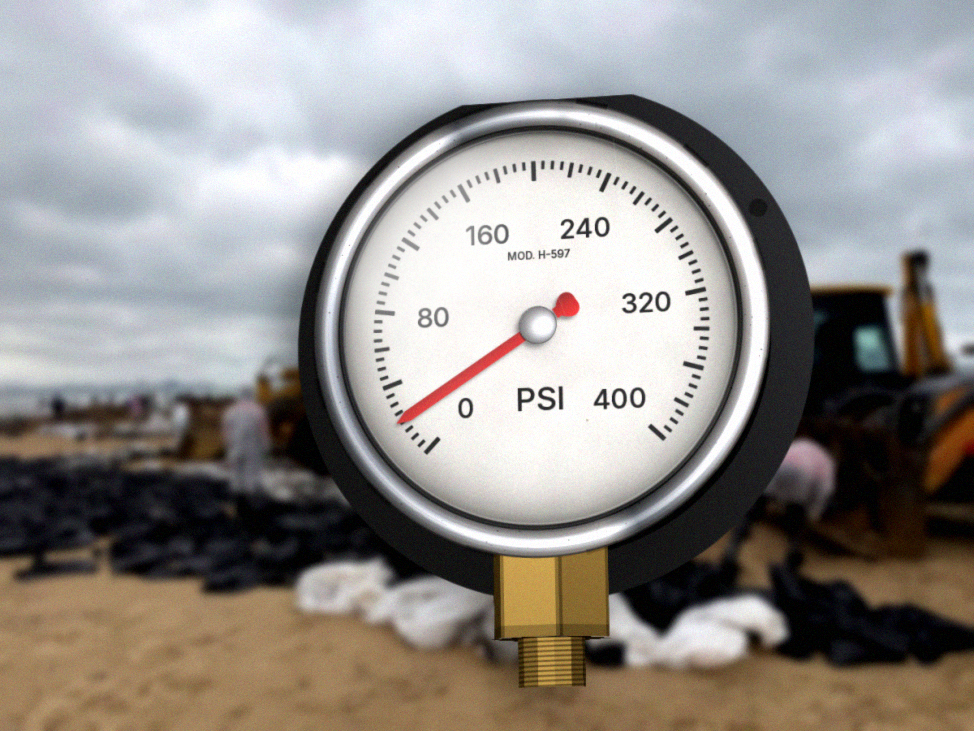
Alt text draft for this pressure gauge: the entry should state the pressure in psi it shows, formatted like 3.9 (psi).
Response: 20 (psi)
